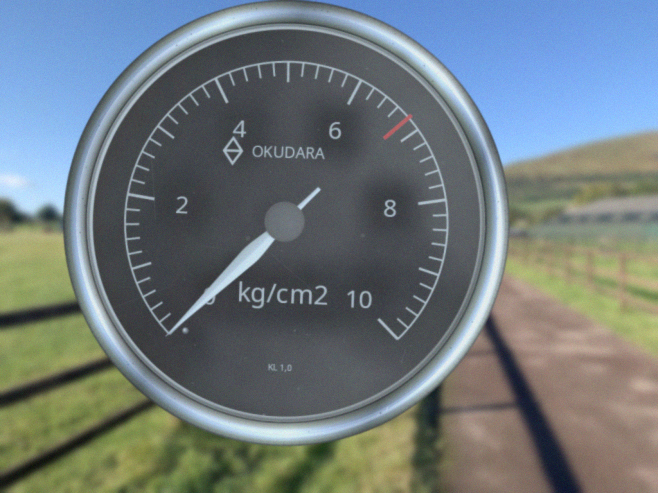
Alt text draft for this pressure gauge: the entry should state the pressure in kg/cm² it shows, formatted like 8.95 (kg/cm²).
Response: 0 (kg/cm²)
